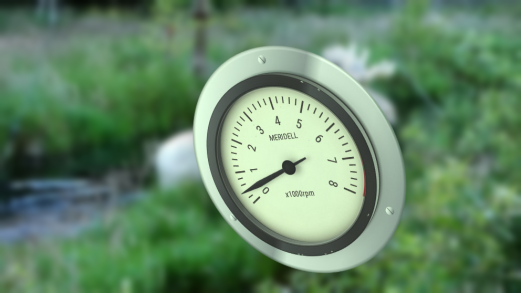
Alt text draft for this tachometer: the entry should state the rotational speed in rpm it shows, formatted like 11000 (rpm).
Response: 400 (rpm)
